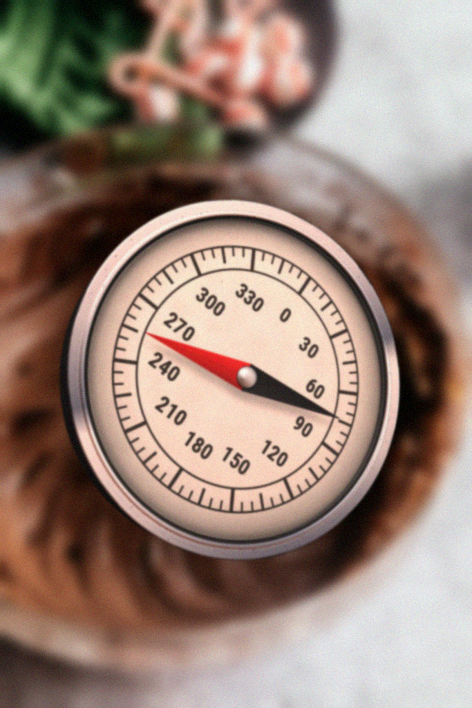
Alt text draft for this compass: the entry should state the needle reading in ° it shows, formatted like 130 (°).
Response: 255 (°)
